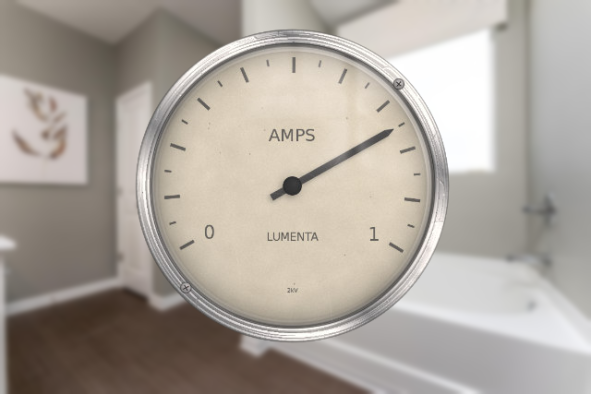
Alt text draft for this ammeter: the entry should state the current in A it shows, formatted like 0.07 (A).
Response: 0.75 (A)
